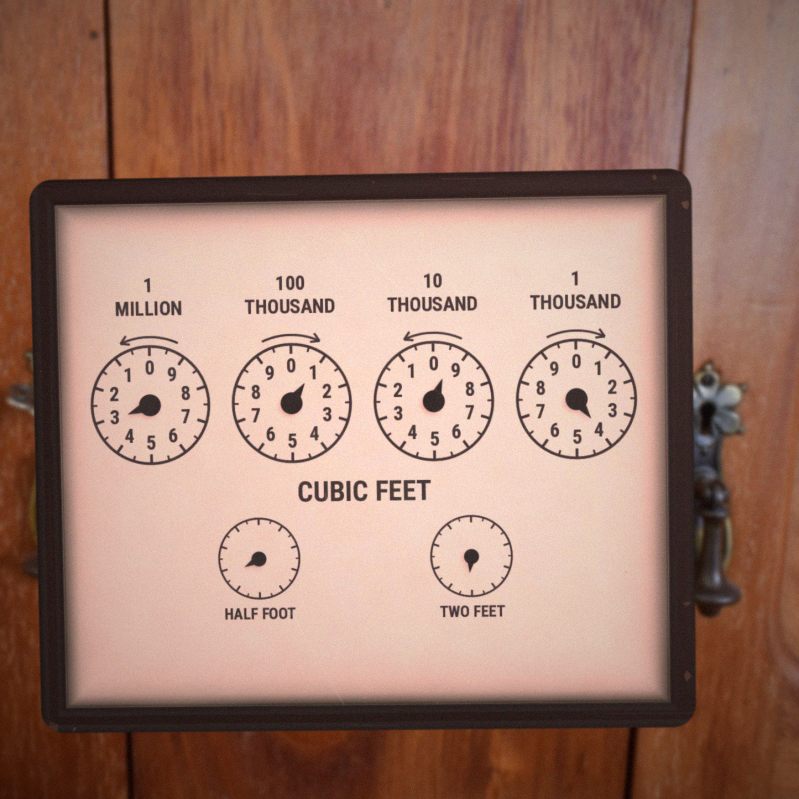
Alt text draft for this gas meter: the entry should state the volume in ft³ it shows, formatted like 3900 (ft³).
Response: 309400 (ft³)
